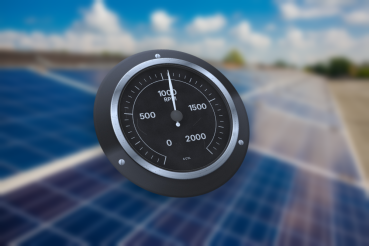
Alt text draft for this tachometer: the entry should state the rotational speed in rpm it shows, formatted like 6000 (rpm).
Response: 1050 (rpm)
